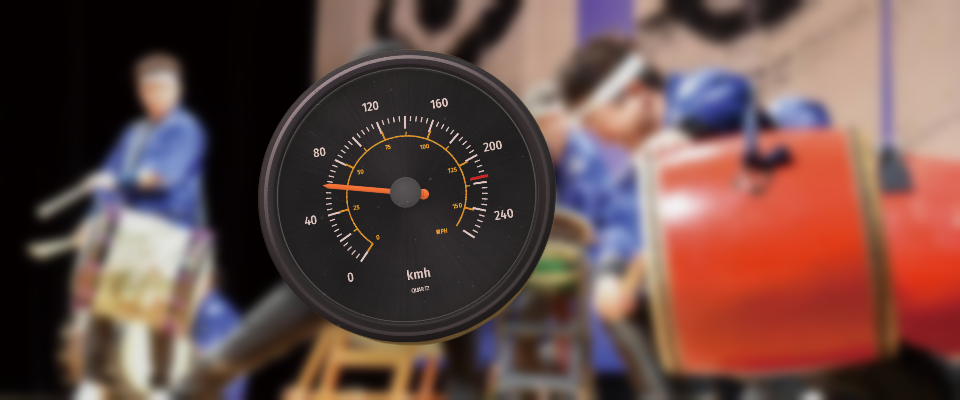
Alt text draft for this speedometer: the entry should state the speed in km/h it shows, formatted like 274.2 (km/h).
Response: 60 (km/h)
